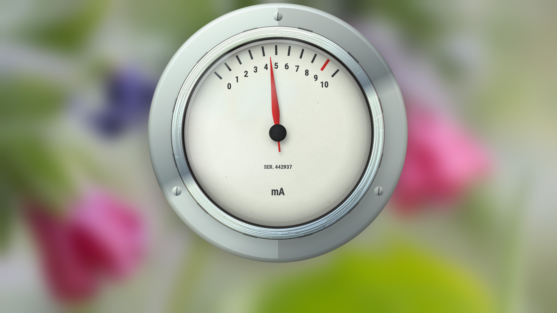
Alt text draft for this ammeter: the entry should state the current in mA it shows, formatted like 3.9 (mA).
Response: 4.5 (mA)
